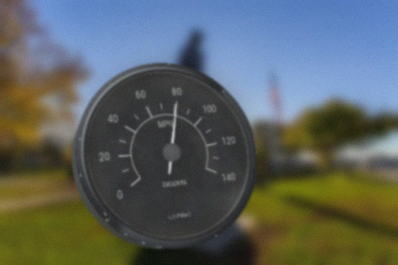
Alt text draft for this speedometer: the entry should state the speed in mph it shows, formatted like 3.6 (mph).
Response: 80 (mph)
